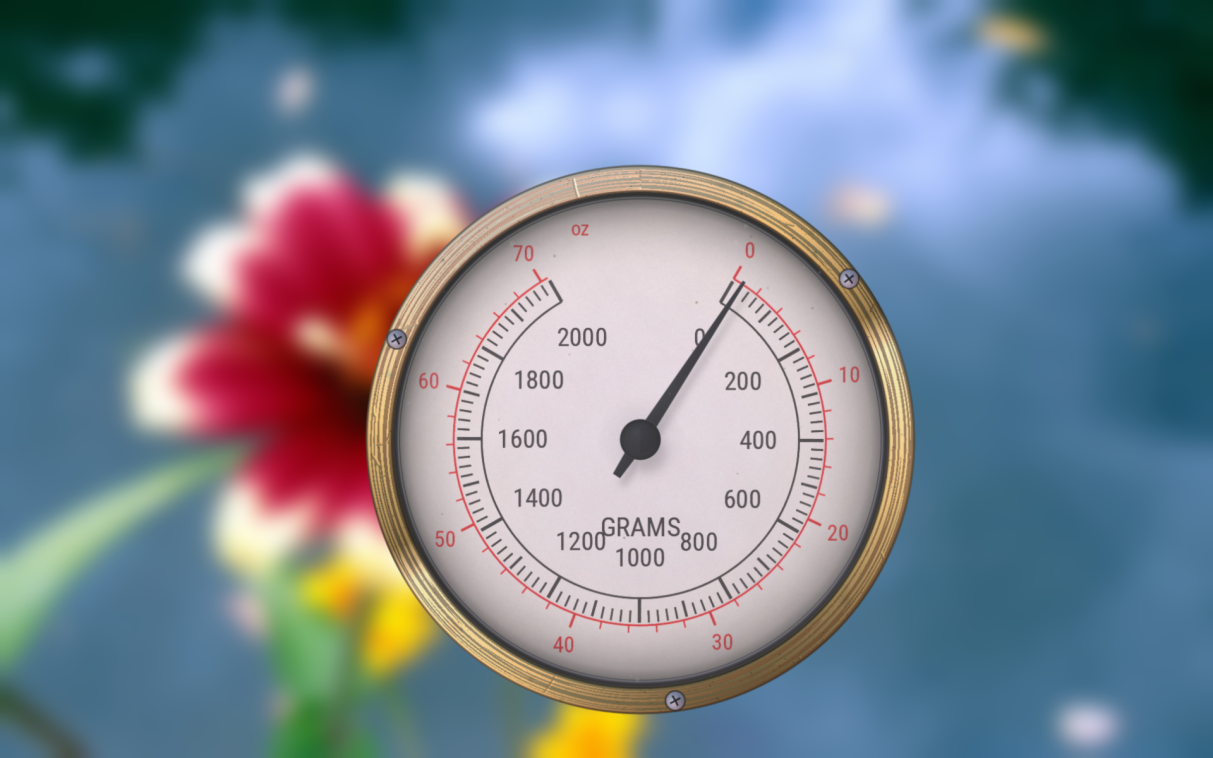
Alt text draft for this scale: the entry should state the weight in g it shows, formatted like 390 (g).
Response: 20 (g)
